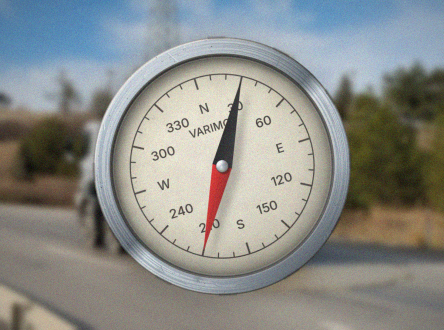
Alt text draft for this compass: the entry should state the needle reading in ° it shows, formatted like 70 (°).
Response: 210 (°)
